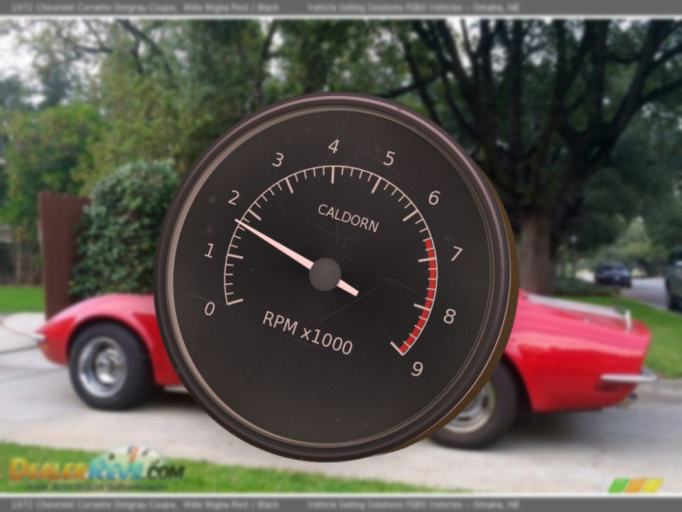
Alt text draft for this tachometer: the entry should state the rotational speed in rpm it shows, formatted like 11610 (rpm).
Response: 1700 (rpm)
